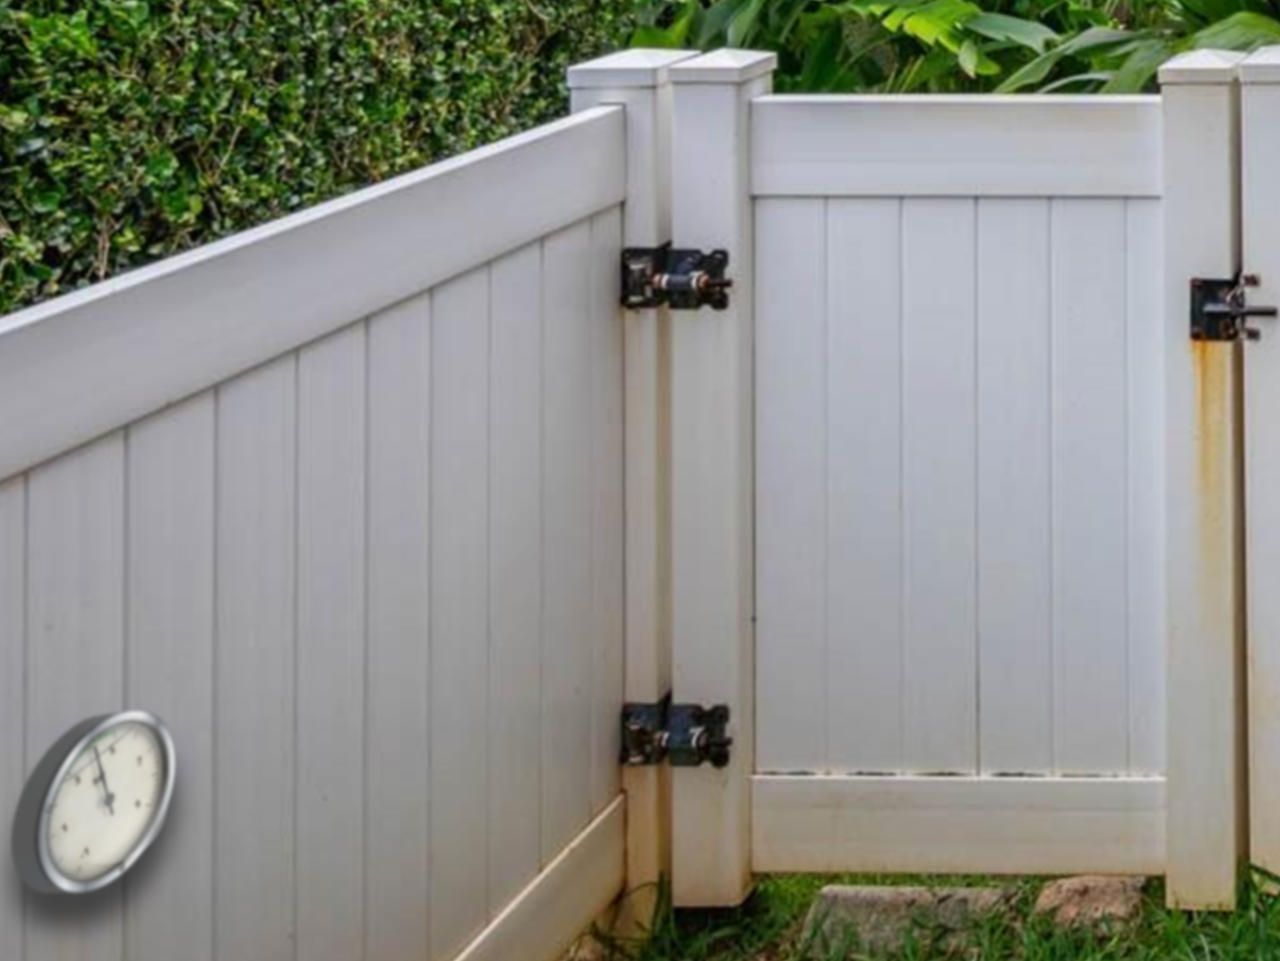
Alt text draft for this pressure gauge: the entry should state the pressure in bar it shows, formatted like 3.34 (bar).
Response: 4 (bar)
